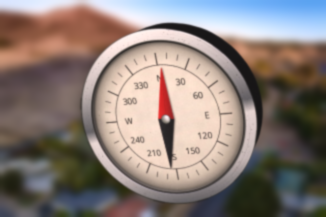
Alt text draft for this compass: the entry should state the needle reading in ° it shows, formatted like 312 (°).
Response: 5 (°)
